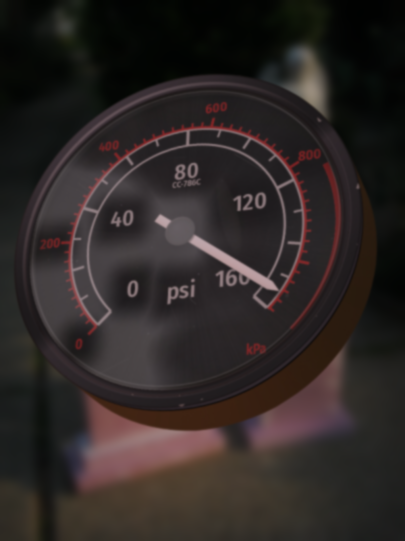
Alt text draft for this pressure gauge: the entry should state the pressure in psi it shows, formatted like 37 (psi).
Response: 155 (psi)
